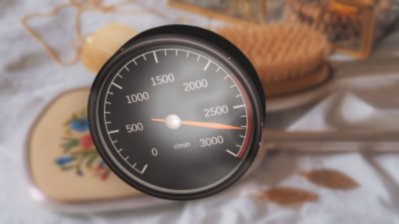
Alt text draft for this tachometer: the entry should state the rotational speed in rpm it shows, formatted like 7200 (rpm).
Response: 2700 (rpm)
